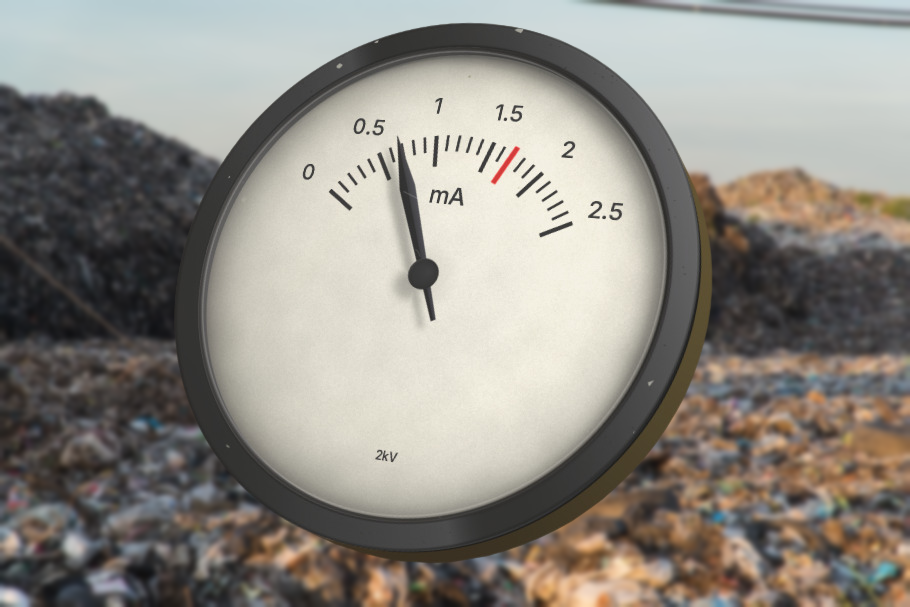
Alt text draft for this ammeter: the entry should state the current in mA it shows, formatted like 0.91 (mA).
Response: 0.7 (mA)
